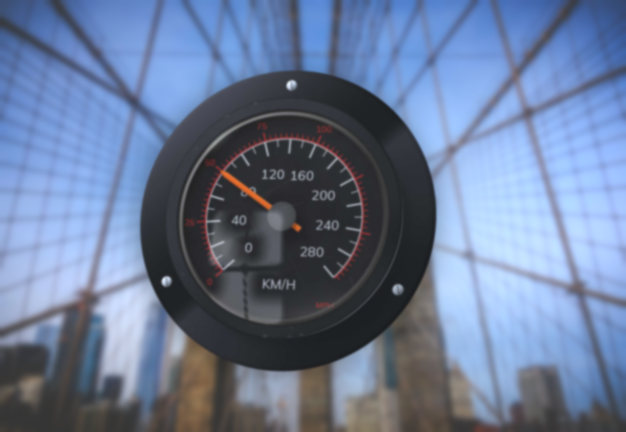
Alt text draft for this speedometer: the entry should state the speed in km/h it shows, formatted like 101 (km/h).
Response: 80 (km/h)
